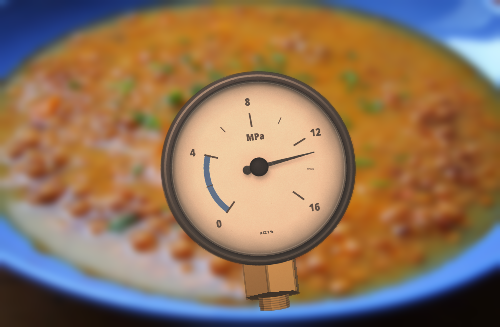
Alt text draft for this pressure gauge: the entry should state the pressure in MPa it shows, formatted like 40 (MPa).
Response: 13 (MPa)
